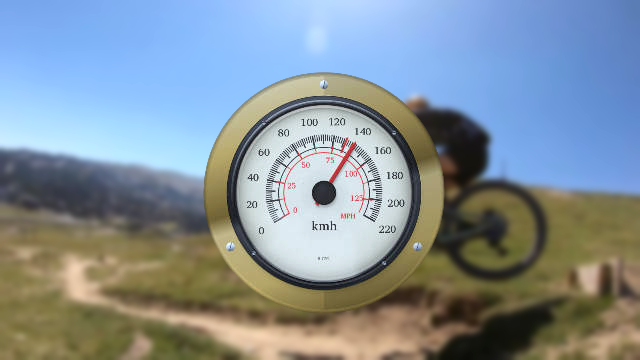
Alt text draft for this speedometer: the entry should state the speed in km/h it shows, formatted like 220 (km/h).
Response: 140 (km/h)
